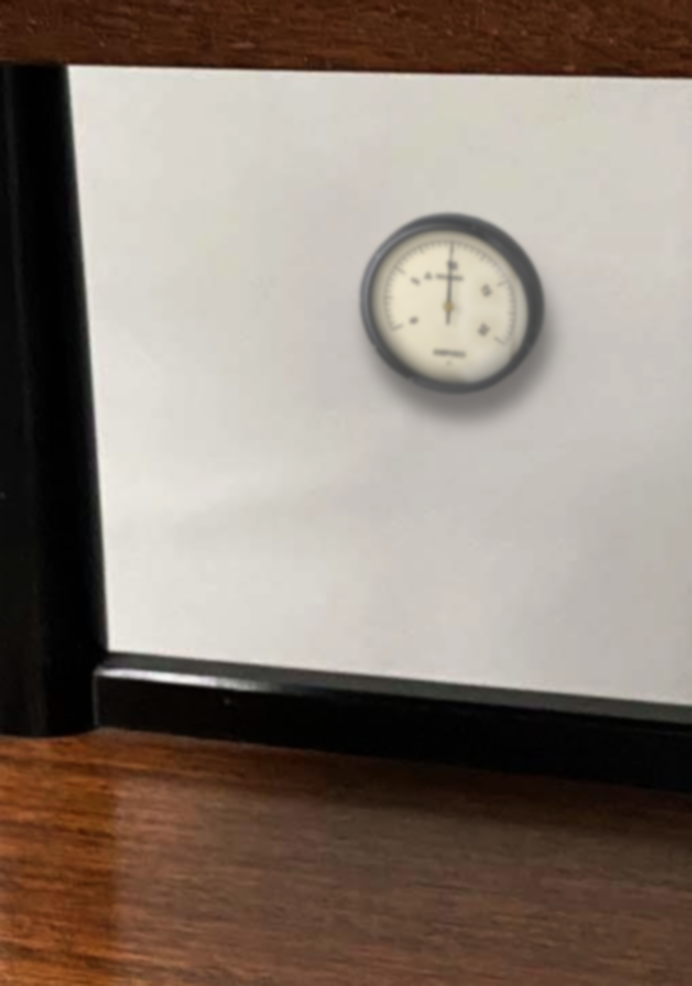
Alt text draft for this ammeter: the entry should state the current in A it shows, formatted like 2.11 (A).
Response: 10 (A)
